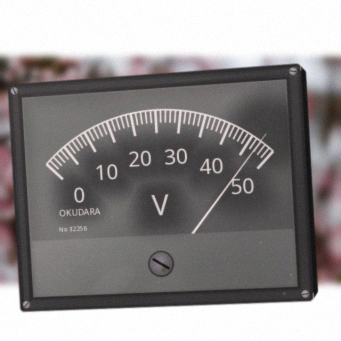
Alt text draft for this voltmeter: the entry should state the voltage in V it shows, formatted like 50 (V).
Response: 47 (V)
